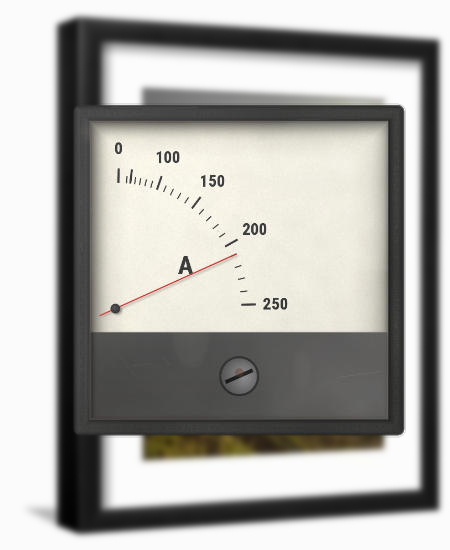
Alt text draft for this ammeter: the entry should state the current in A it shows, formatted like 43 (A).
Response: 210 (A)
